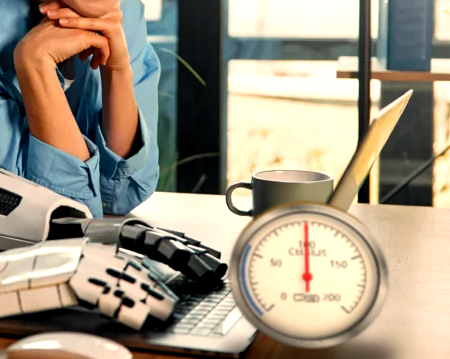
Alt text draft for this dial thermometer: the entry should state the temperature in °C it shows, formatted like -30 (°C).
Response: 100 (°C)
